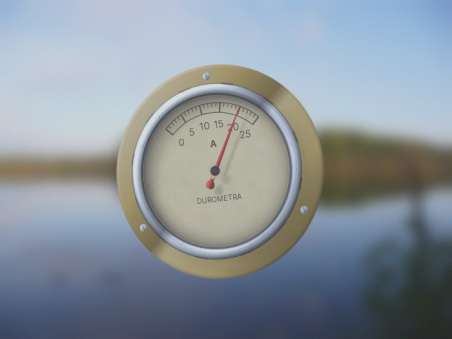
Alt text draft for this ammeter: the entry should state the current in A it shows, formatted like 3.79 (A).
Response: 20 (A)
